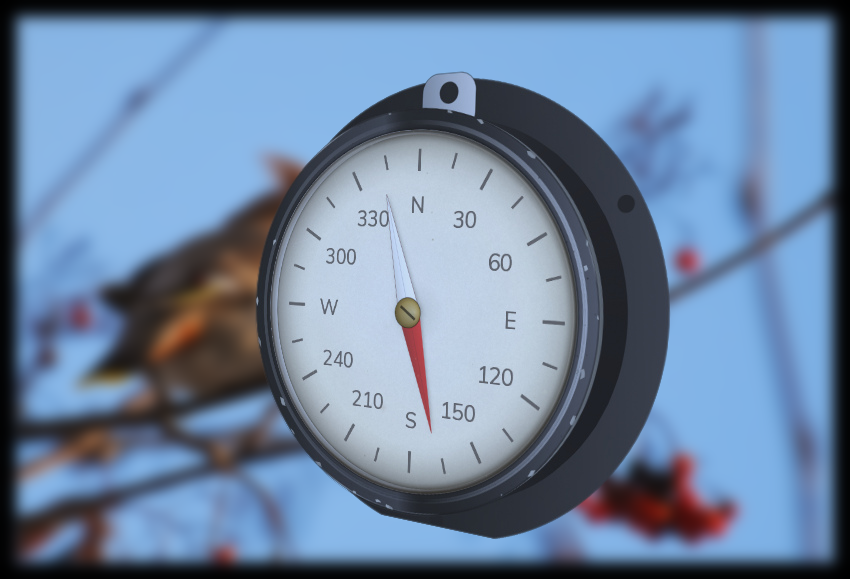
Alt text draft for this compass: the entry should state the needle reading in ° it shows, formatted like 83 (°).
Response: 165 (°)
